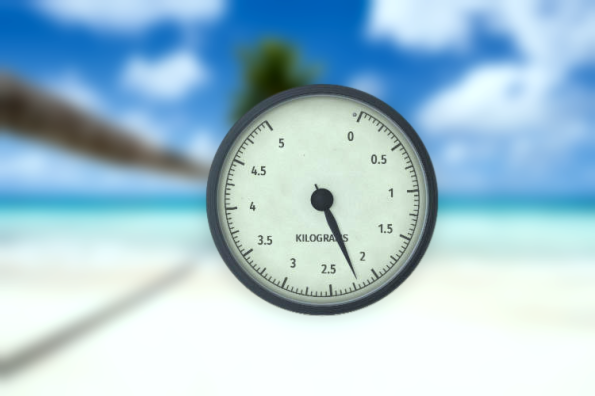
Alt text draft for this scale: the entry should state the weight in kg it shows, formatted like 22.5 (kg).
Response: 2.2 (kg)
